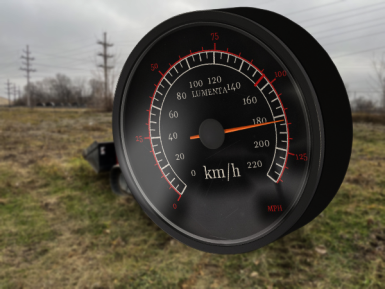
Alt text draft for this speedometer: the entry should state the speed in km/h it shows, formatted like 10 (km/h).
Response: 182.5 (km/h)
